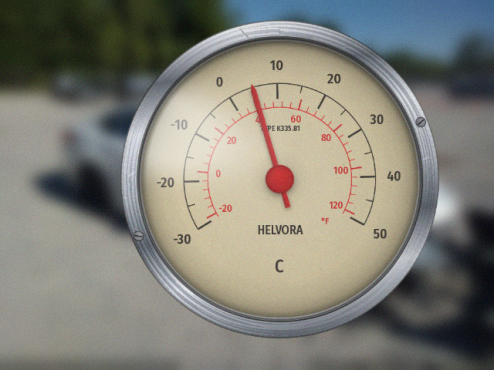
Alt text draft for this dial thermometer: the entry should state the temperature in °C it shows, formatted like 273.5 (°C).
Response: 5 (°C)
